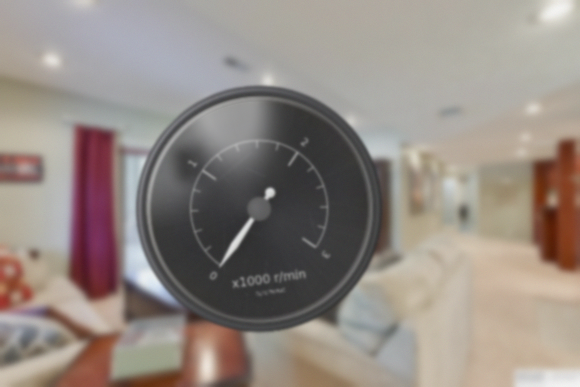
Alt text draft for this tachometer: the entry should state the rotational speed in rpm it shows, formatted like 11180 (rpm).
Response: 0 (rpm)
